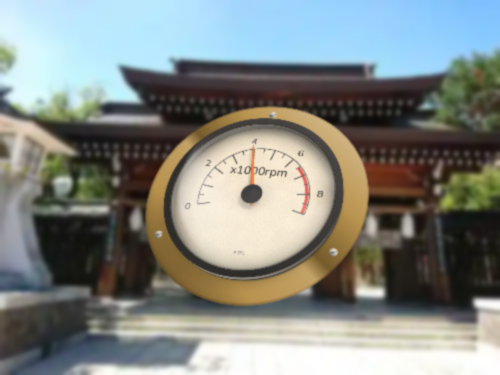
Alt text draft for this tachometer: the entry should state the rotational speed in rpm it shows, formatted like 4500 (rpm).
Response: 4000 (rpm)
